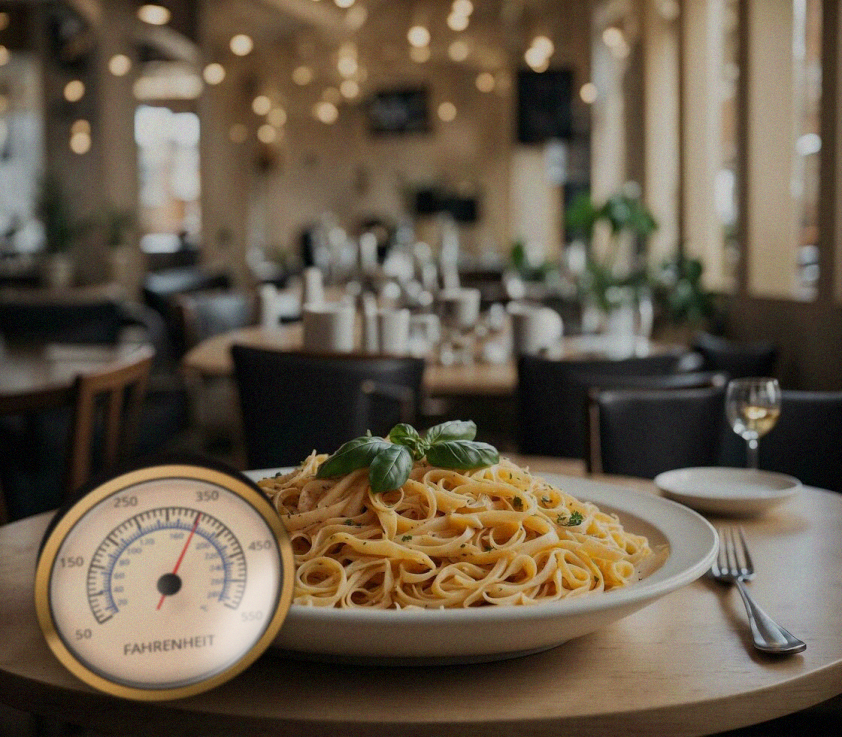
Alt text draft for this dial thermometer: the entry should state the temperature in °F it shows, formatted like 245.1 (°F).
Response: 350 (°F)
